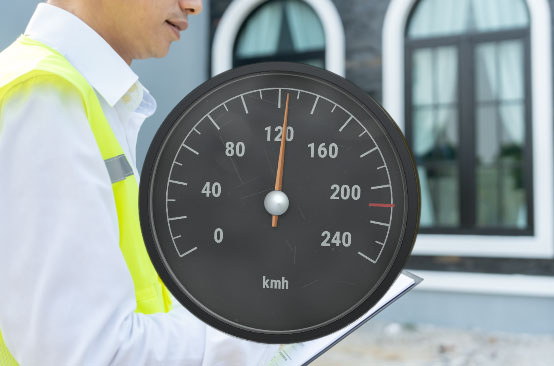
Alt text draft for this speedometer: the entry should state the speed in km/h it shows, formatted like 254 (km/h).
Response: 125 (km/h)
